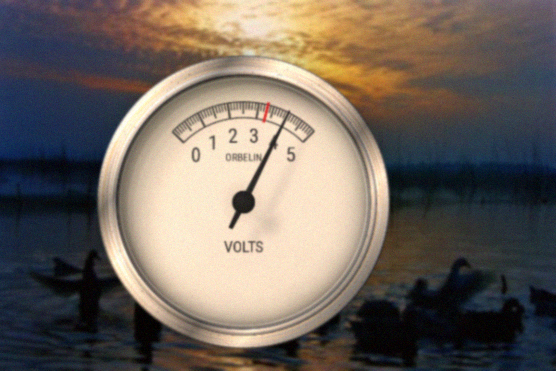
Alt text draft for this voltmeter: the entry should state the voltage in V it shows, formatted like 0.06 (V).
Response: 4 (V)
